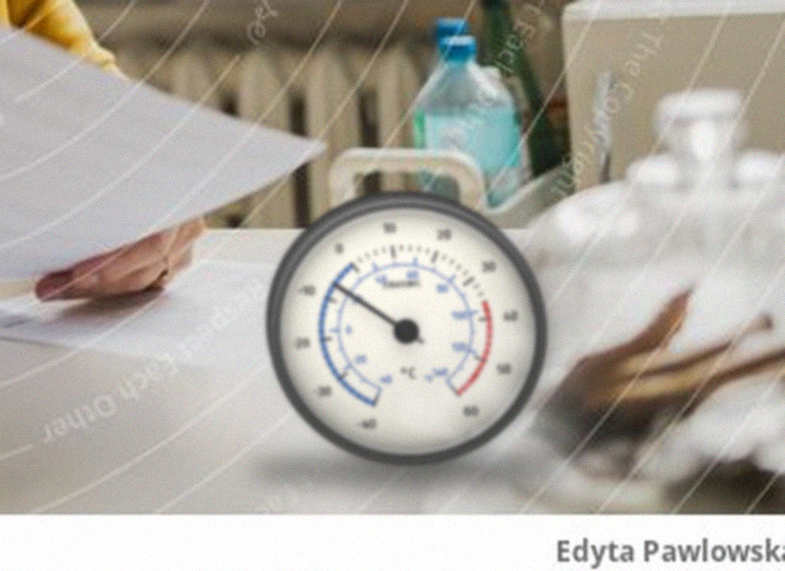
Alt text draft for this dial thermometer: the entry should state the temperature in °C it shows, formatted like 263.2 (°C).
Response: -6 (°C)
